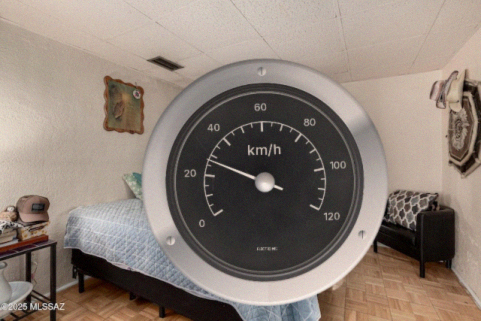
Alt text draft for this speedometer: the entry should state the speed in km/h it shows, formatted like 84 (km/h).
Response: 27.5 (km/h)
